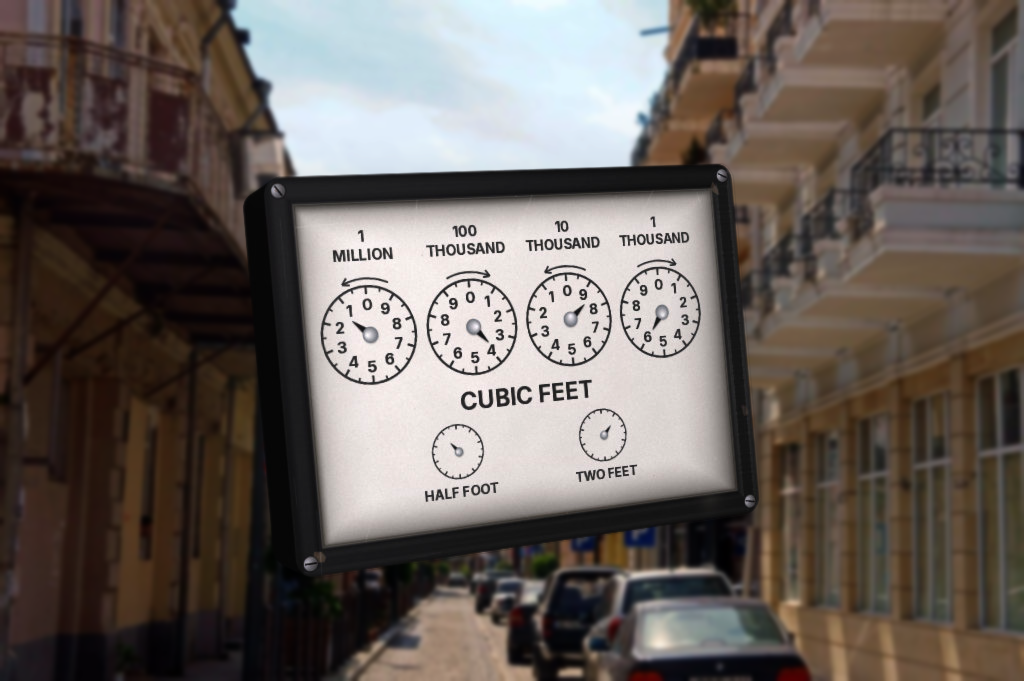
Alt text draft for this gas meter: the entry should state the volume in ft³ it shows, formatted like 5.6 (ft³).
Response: 138600 (ft³)
